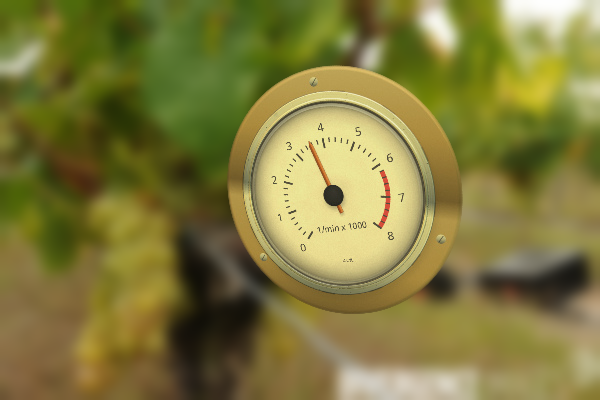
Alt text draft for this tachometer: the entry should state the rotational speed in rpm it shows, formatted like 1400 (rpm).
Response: 3600 (rpm)
